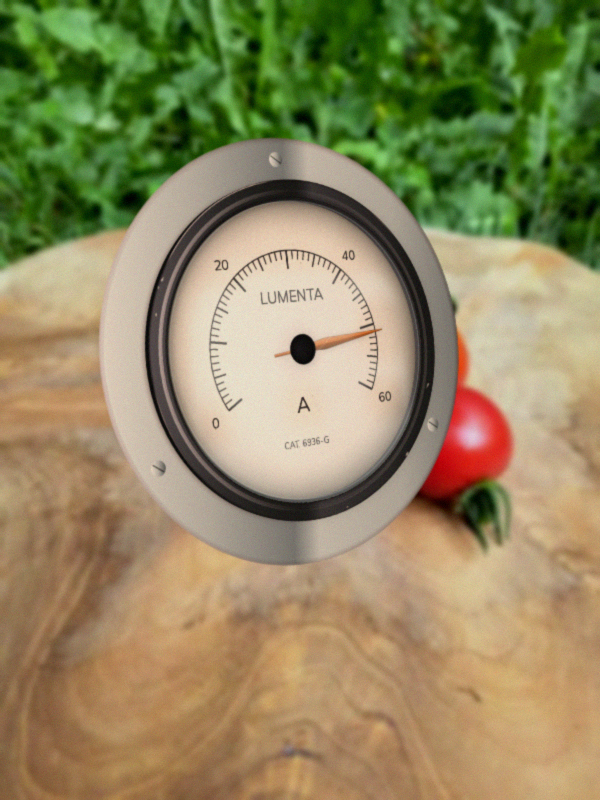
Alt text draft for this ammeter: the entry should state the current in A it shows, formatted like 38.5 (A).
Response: 51 (A)
